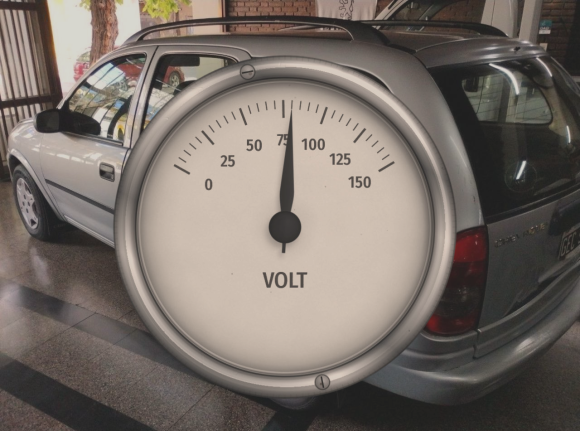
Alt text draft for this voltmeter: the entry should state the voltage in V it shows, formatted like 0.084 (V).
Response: 80 (V)
